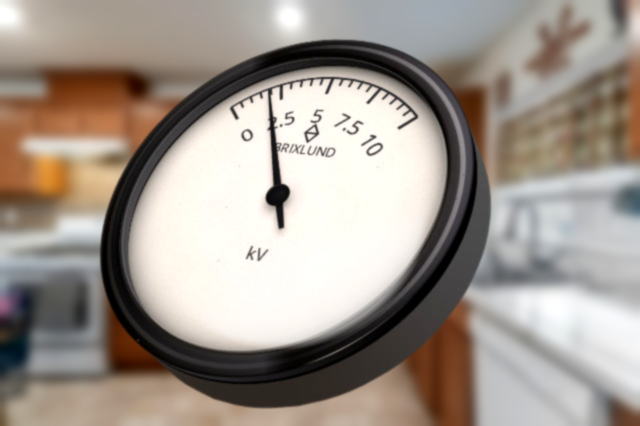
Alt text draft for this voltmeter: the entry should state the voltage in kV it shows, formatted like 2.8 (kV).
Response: 2 (kV)
